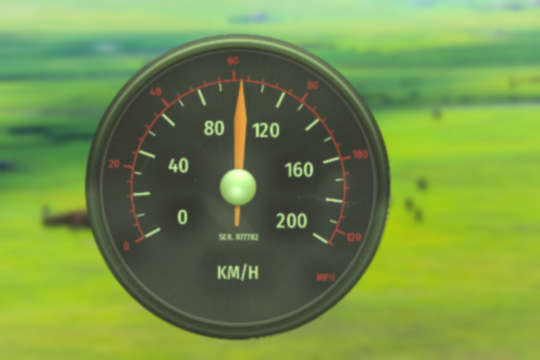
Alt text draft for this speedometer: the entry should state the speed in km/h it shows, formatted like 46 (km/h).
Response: 100 (km/h)
